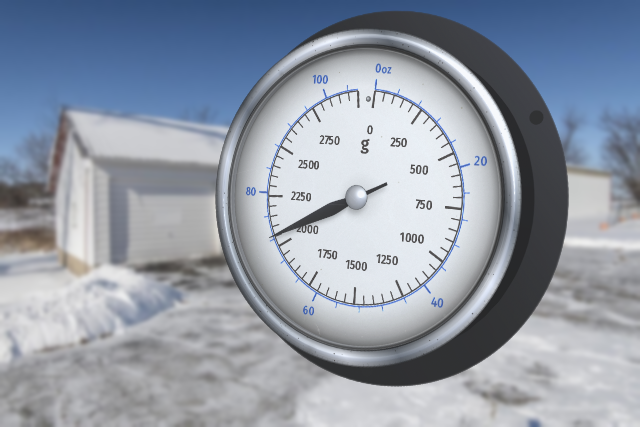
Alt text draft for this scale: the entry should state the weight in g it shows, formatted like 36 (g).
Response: 2050 (g)
